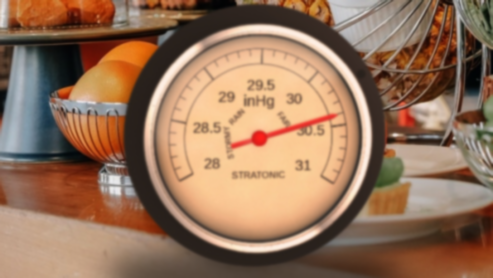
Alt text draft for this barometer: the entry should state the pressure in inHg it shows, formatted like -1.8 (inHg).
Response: 30.4 (inHg)
